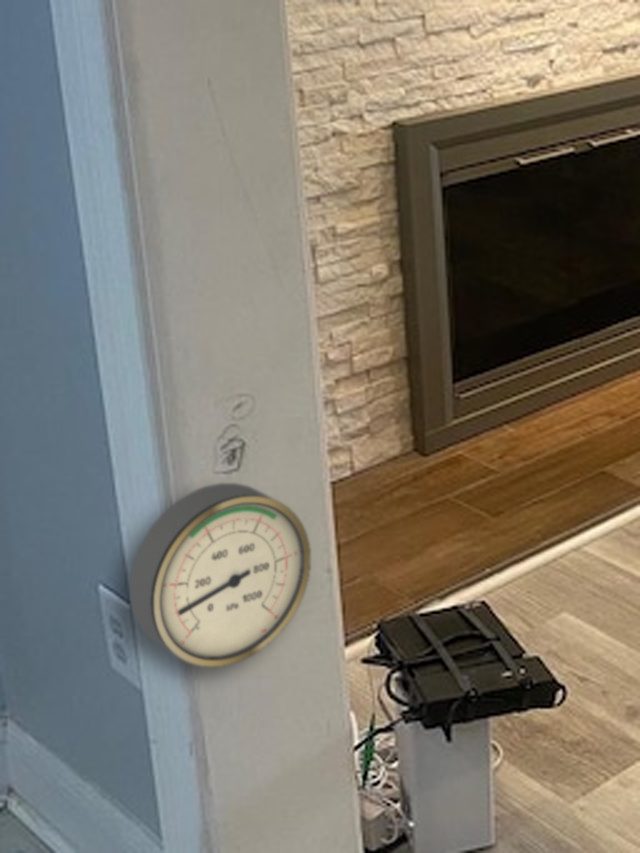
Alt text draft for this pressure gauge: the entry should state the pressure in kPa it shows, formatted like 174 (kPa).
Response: 100 (kPa)
